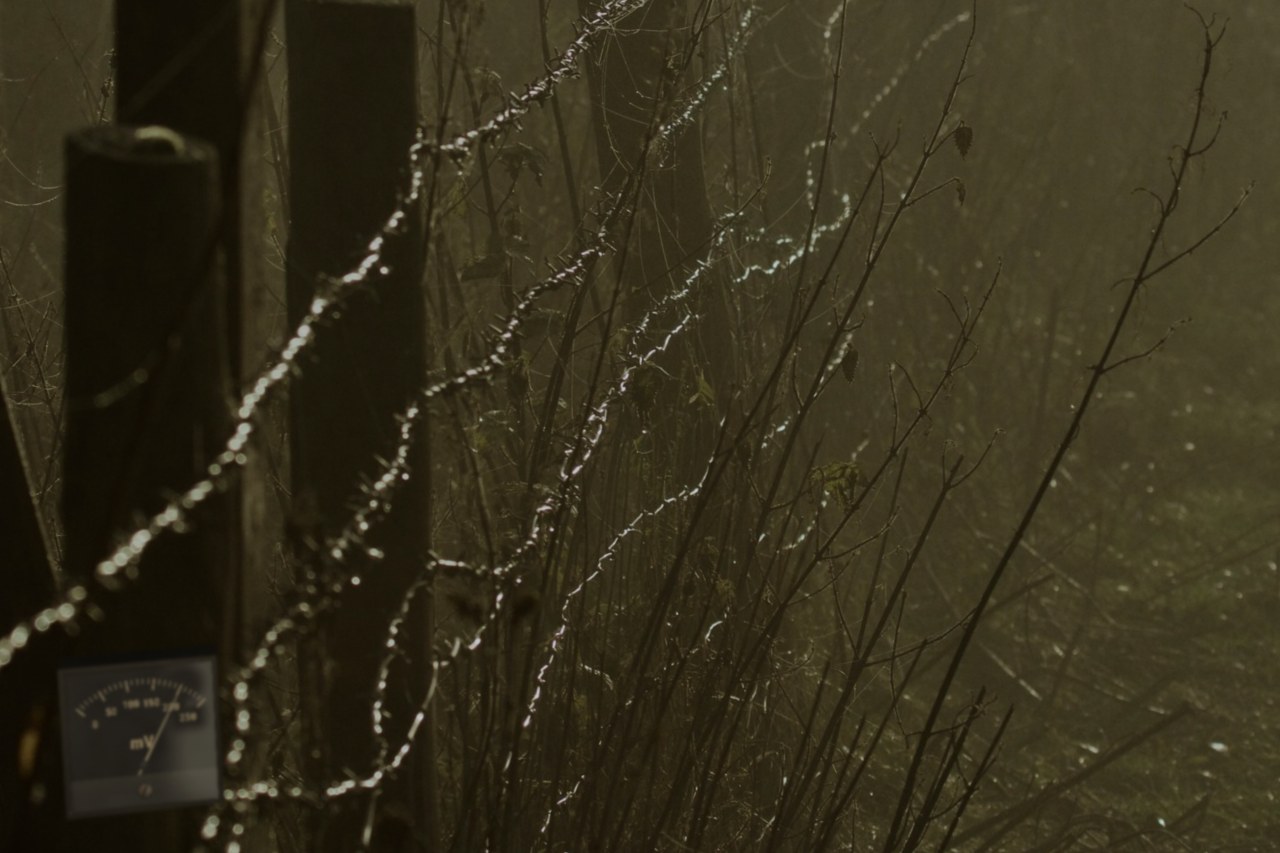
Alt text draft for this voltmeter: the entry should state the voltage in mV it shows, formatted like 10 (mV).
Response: 200 (mV)
